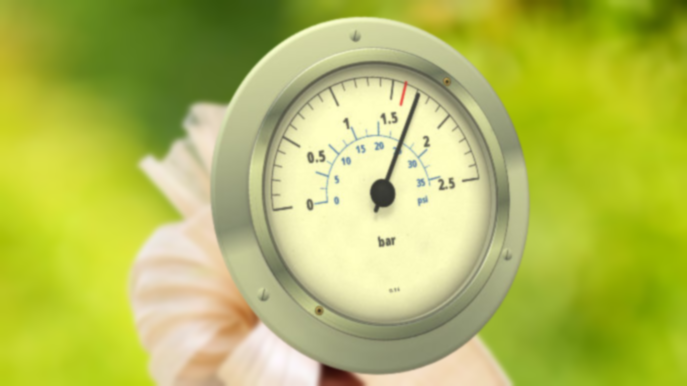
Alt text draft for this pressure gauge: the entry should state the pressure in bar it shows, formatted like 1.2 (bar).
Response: 1.7 (bar)
